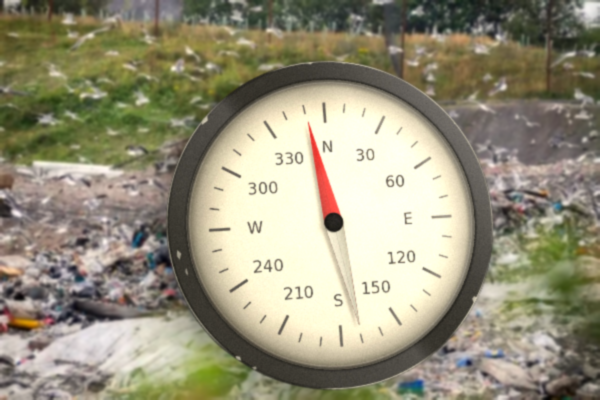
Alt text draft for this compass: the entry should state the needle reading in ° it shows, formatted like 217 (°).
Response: 350 (°)
